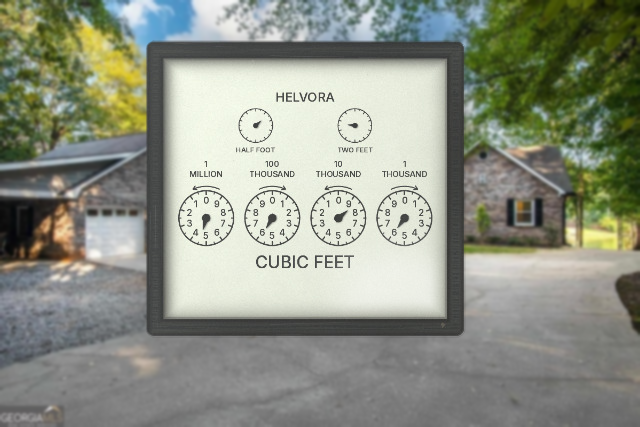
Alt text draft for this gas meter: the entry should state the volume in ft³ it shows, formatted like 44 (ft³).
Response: 458600 (ft³)
